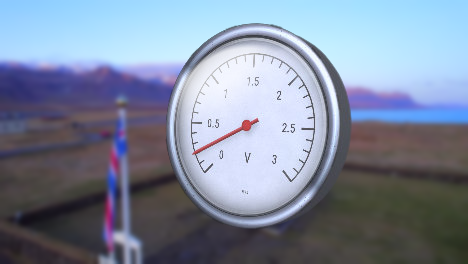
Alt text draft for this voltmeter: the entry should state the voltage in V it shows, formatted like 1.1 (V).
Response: 0.2 (V)
